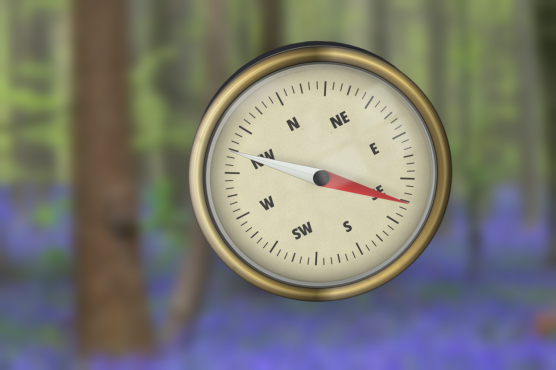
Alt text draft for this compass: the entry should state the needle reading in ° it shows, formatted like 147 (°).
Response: 135 (°)
